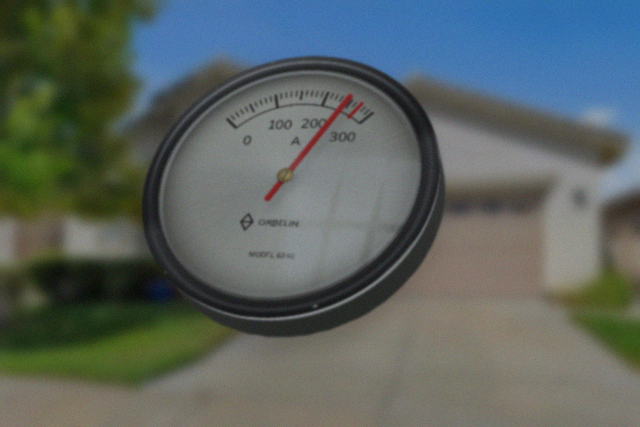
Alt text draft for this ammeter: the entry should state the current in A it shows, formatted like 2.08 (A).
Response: 250 (A)
